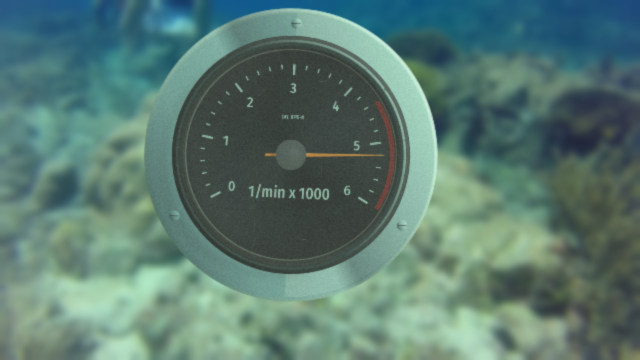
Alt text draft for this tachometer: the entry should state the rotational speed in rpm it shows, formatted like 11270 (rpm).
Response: 5200 (rpm)
